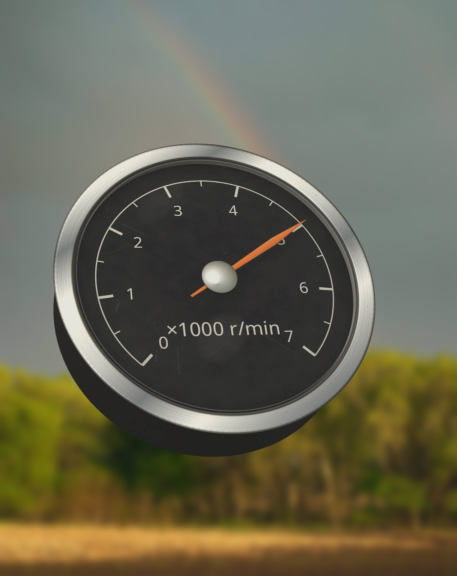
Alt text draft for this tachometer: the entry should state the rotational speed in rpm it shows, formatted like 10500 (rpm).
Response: 5000 (rpm)
